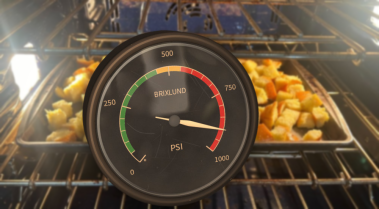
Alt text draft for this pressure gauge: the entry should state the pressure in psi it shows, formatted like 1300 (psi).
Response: 900 (psi)
